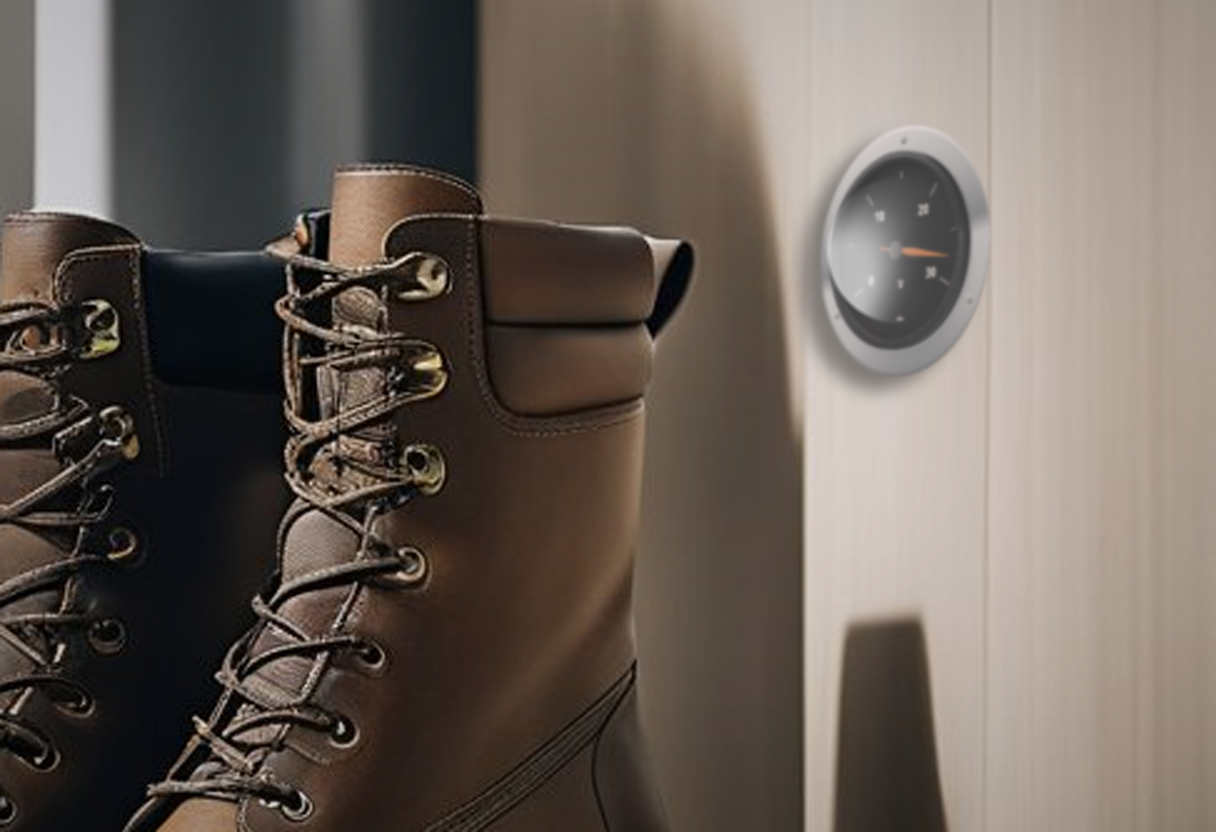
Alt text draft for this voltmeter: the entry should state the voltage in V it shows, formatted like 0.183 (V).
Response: 27.5 (V)
